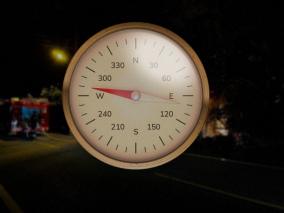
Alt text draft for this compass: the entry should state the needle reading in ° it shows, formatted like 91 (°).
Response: 280 (°)
